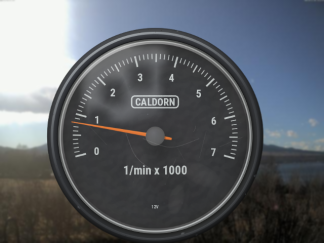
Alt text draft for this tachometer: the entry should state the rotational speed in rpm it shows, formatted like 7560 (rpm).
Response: 800 (rpm)
